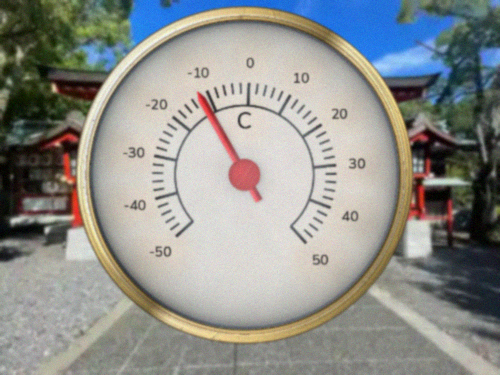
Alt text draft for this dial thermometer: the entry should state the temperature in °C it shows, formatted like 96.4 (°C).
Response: -12 (°C)
